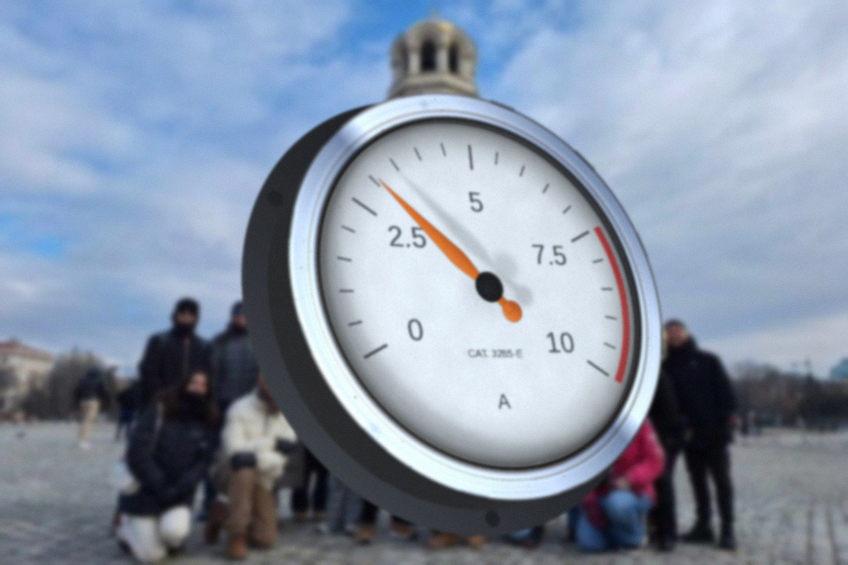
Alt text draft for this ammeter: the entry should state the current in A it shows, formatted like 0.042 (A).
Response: 3 (A)
